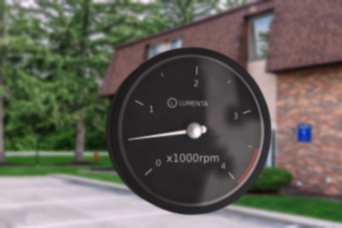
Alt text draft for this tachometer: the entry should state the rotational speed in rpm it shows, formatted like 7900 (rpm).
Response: 500 (rpm)
